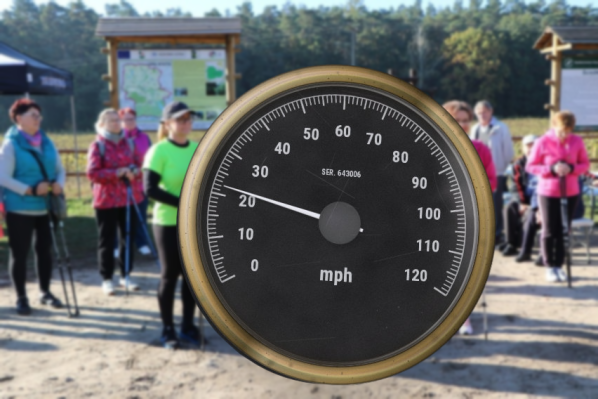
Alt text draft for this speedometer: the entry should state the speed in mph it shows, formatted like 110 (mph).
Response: 22 (mph)
